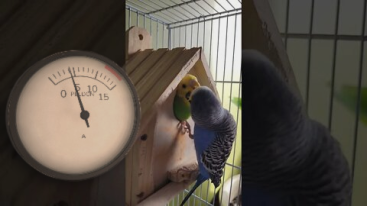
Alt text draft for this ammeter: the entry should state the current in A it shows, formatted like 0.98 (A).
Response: 4 (A)
